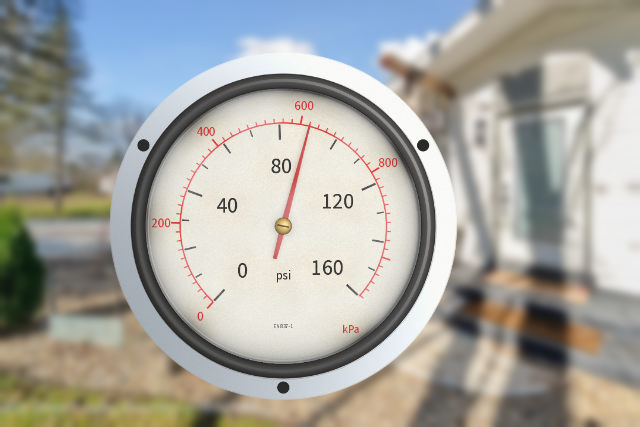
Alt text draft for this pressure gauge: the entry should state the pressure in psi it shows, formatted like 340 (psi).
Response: 90 (psi)
